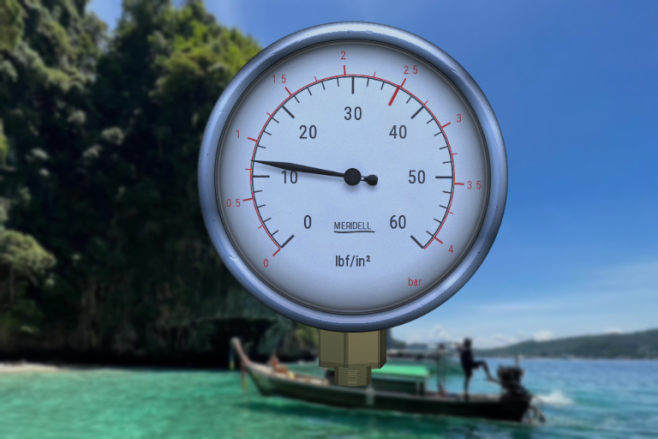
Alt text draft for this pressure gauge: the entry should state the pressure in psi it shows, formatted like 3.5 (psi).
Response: 12 (psi)
